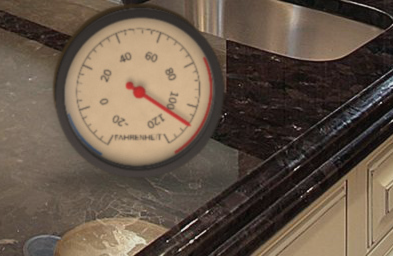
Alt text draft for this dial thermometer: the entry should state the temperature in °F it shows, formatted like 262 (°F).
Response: 108 (°F)
